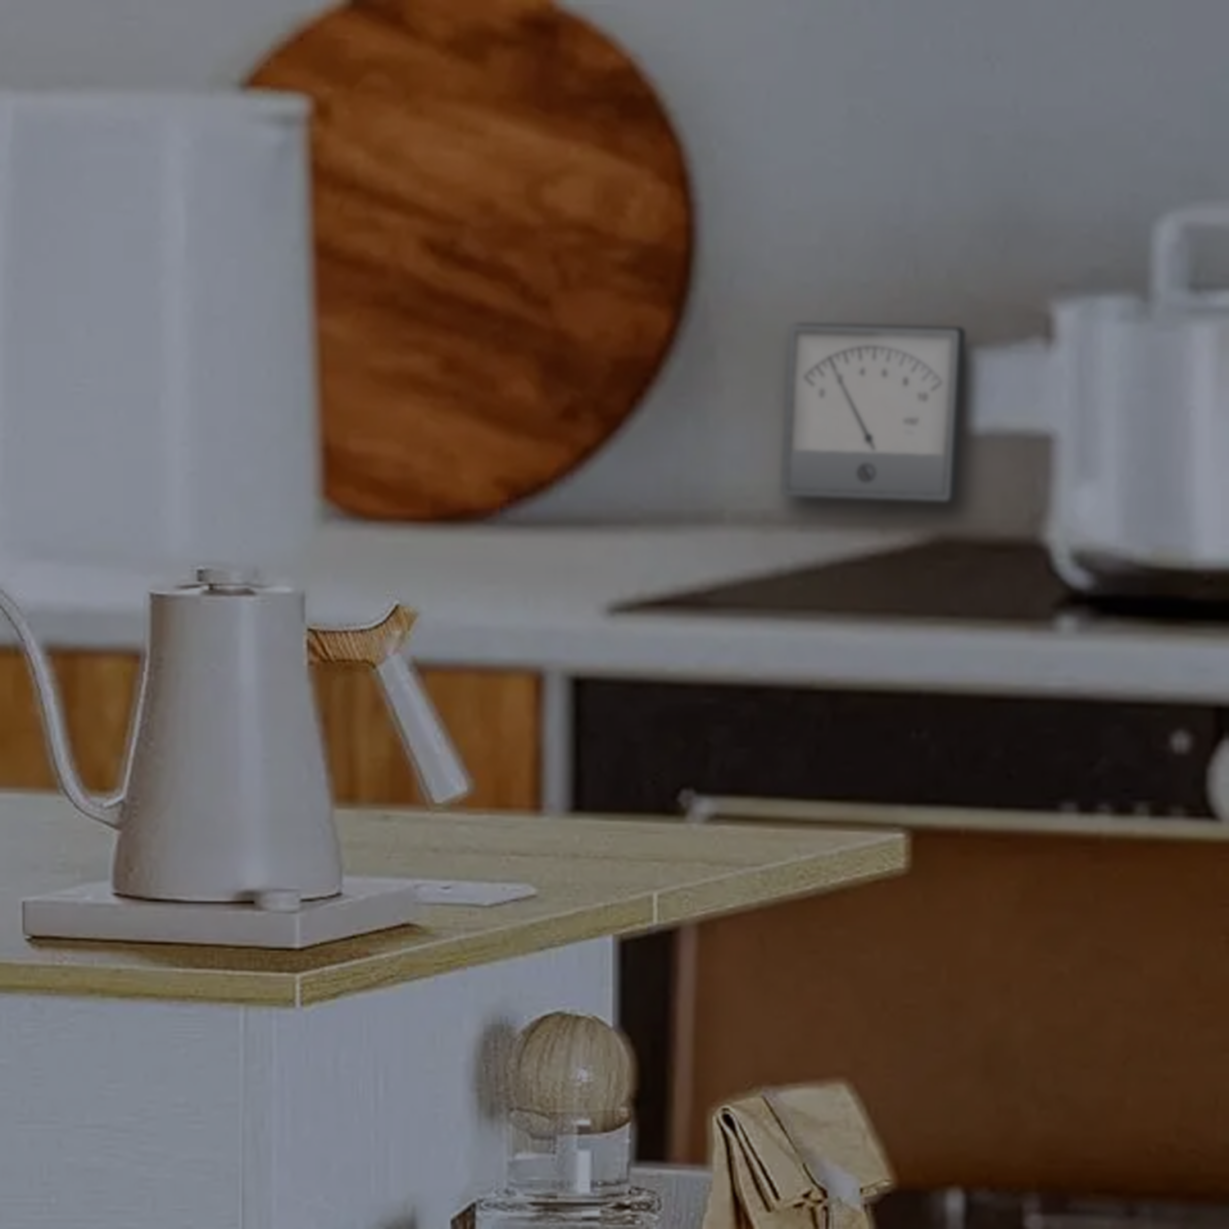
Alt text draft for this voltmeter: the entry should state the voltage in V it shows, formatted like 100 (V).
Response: 2 (V)
